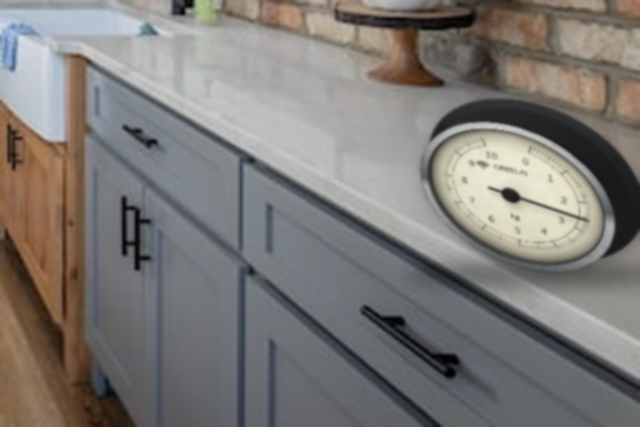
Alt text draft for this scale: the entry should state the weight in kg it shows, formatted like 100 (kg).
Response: 2.5 (kg)
